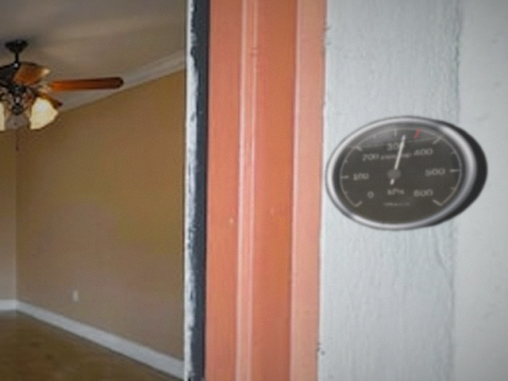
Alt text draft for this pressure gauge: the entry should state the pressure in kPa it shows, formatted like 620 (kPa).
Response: 325 (kPa)
